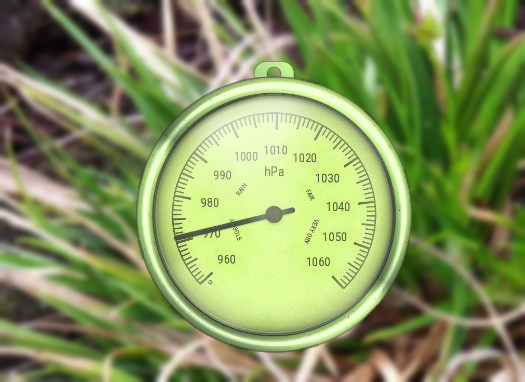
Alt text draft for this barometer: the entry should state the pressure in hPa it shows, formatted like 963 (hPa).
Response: 971 (hPa)
